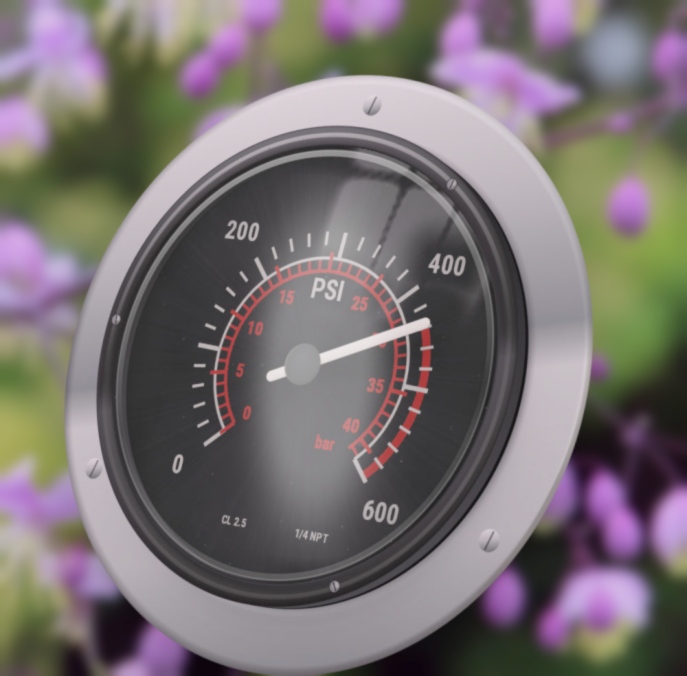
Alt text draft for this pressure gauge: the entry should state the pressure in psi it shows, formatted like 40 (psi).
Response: 440 (psi)
